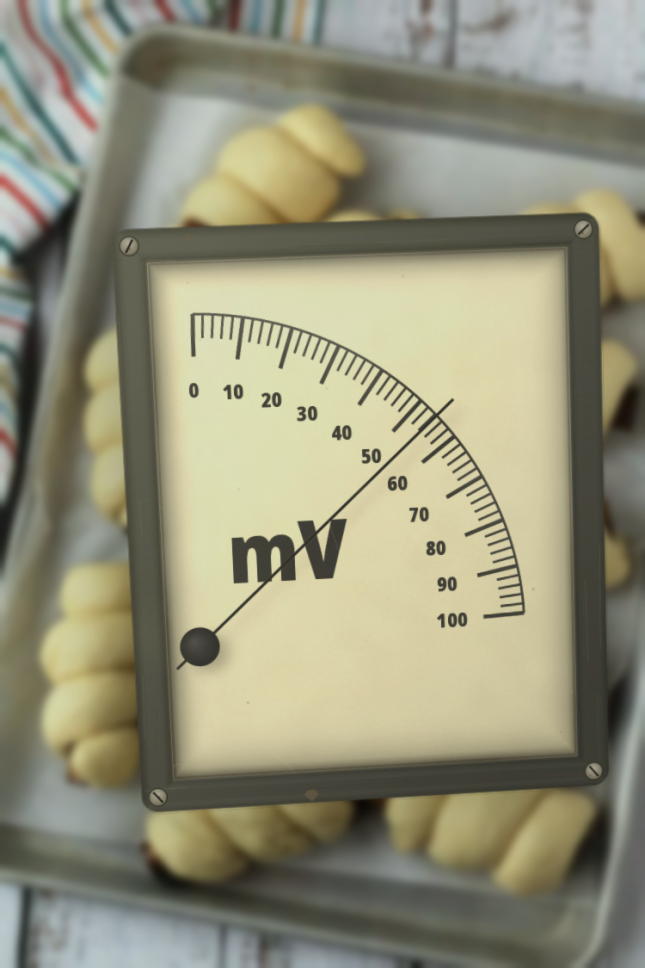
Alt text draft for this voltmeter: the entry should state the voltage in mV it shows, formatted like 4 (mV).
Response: 54 (mV)
